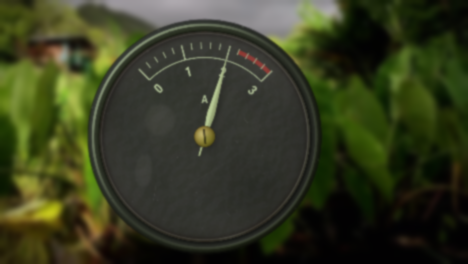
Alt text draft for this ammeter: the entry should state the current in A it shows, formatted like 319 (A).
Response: 2 (A)
